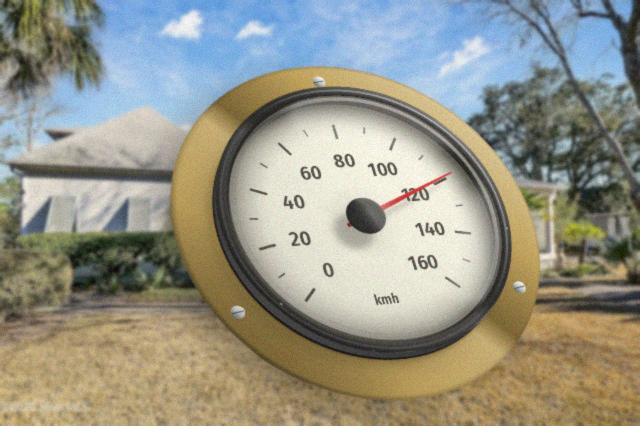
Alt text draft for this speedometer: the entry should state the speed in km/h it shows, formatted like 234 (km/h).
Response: 120 (km/h)
